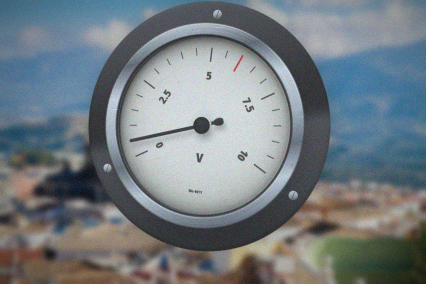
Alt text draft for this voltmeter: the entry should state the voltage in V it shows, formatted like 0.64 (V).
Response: 0.5 (V)
